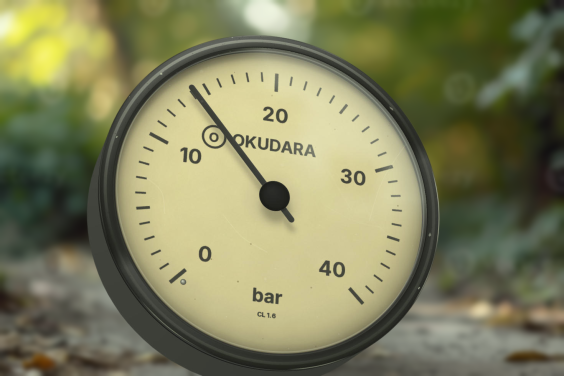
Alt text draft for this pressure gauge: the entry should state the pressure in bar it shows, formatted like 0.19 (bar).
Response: 14 (bar)
